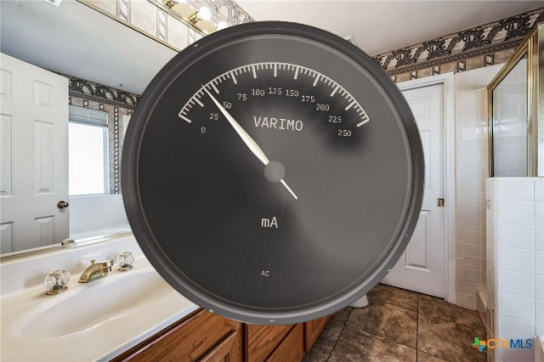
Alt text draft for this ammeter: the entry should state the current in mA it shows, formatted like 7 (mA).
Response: 40 (mA)
